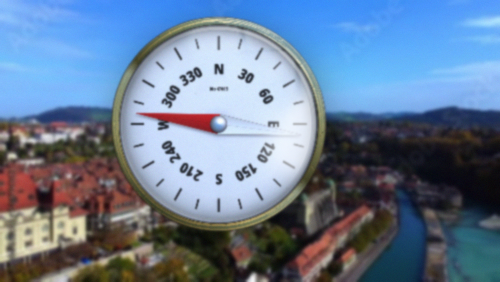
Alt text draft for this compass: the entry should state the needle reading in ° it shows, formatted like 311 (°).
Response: 277.5 (°)
